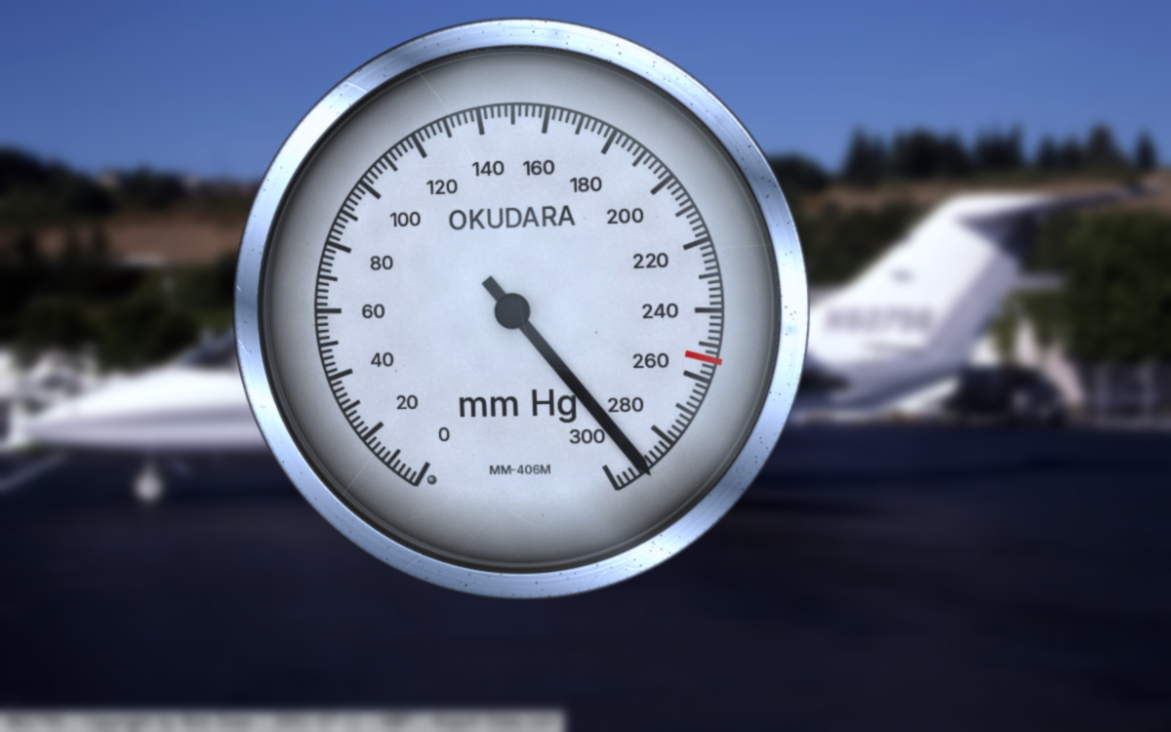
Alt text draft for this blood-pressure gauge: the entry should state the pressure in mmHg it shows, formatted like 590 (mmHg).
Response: 290 (mmHg)
